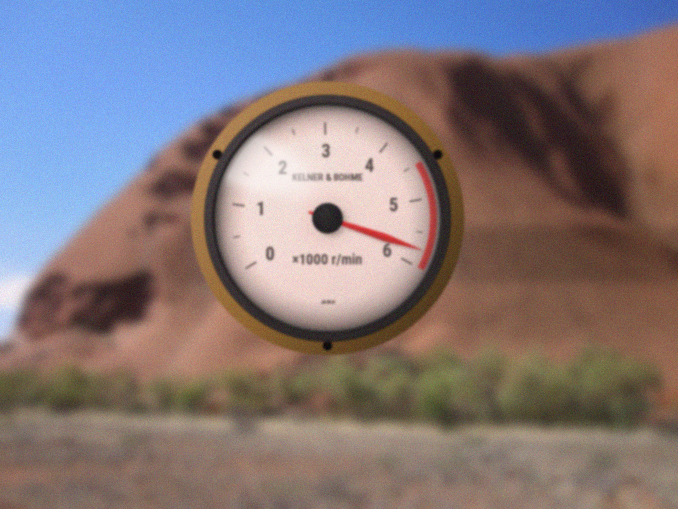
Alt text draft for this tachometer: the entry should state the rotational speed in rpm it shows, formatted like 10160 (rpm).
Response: 5750 (rpm)
